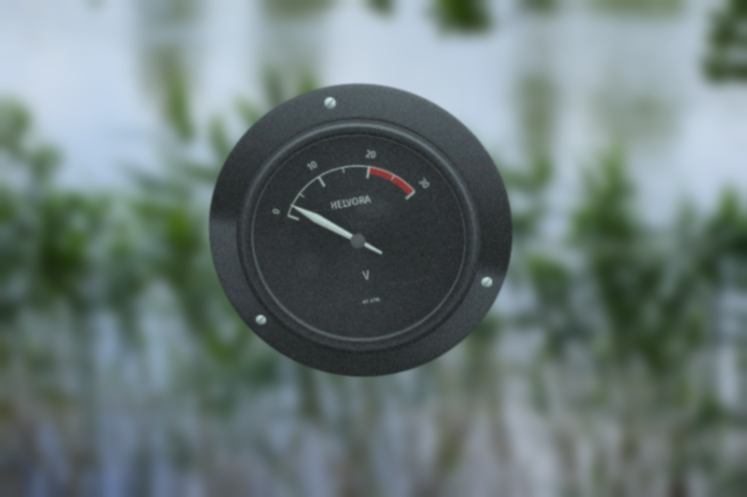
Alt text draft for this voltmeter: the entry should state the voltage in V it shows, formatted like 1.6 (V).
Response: 2.5 (V)
